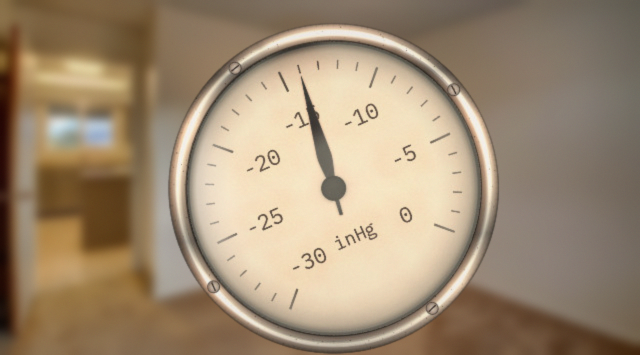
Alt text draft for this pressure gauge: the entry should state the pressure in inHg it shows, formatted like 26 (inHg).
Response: -14 (inHg)
